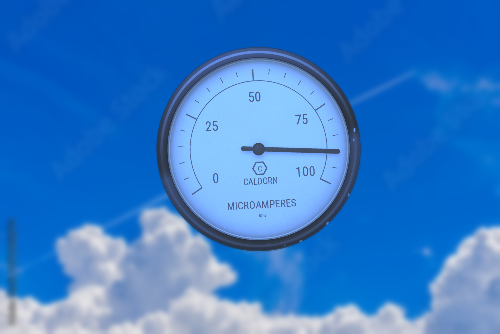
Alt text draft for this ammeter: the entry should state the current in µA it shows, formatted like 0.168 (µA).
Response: 90 (µA)
